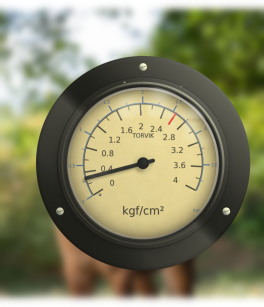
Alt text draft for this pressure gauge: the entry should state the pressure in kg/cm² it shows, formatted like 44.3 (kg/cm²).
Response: 0.3 (kg/cm²)
